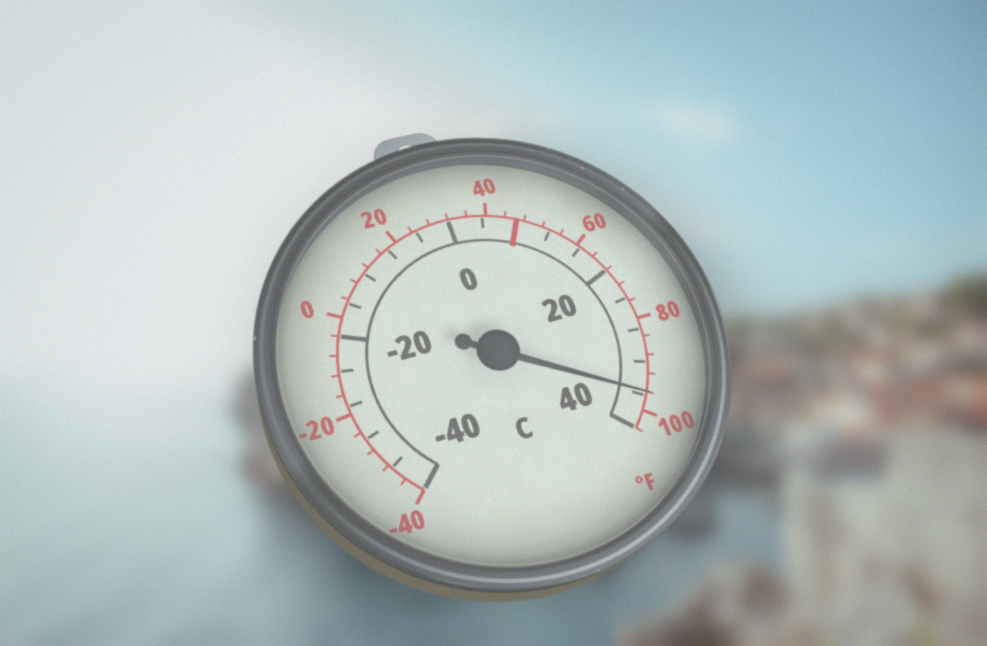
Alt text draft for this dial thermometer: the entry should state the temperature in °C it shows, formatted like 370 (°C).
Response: 36 (°C)
